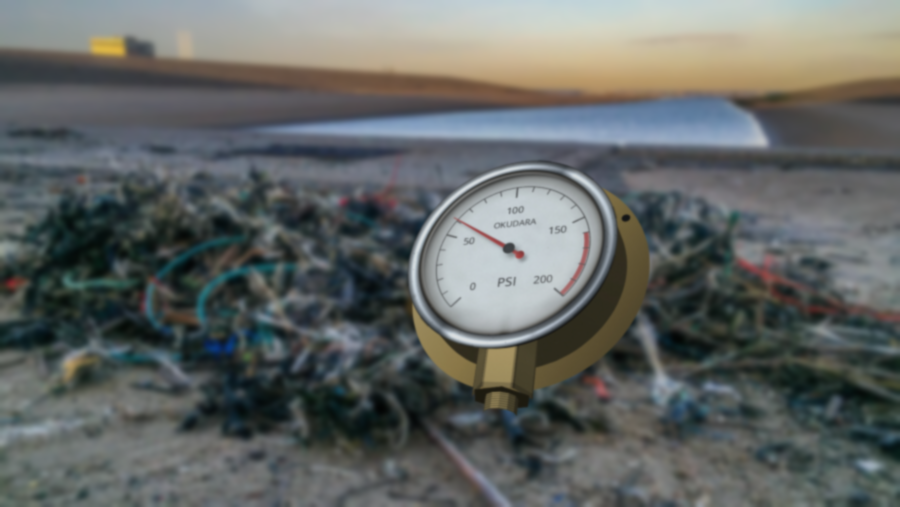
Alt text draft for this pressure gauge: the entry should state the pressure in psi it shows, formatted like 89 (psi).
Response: 60 (psi)
